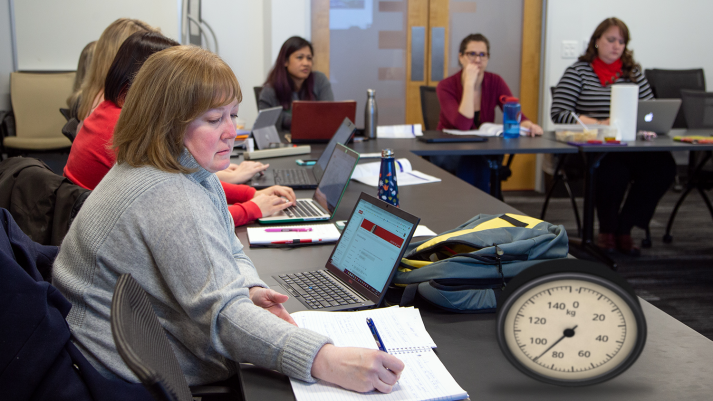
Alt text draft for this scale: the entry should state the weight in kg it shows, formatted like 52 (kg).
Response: 90 (kg)
